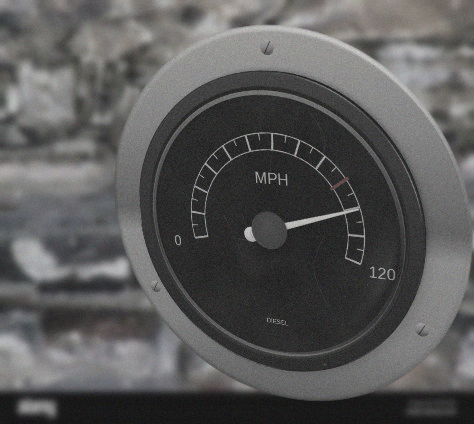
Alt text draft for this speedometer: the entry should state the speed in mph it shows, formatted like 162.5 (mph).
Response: 100 (mph)
